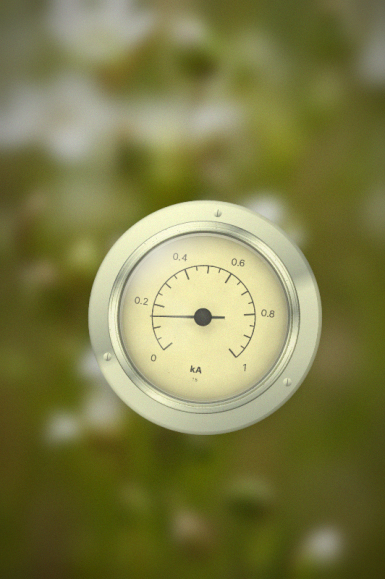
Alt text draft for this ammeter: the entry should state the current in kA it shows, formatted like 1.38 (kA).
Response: 0.15 (kA)
